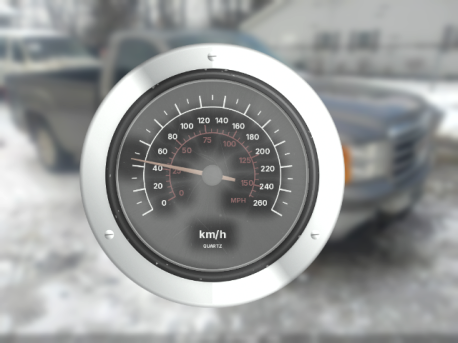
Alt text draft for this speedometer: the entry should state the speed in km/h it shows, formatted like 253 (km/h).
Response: 45 (km/h)
